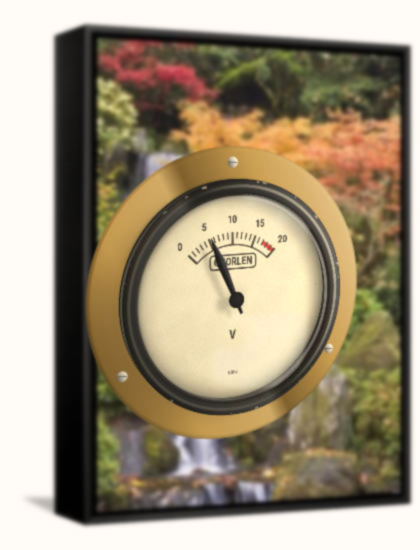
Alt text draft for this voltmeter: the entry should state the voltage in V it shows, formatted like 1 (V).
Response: 5 (V)
